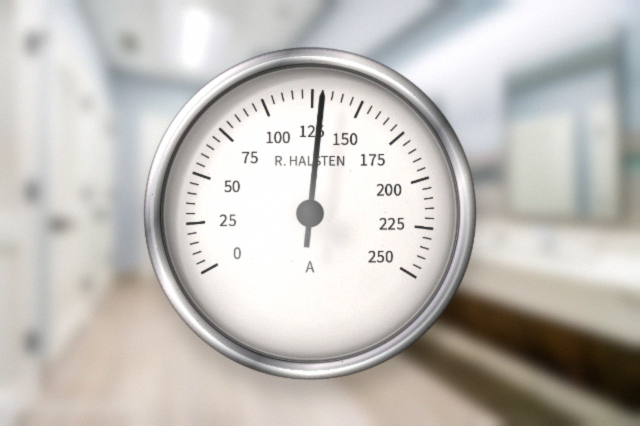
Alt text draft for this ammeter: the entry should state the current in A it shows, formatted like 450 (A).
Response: 130 (A)
